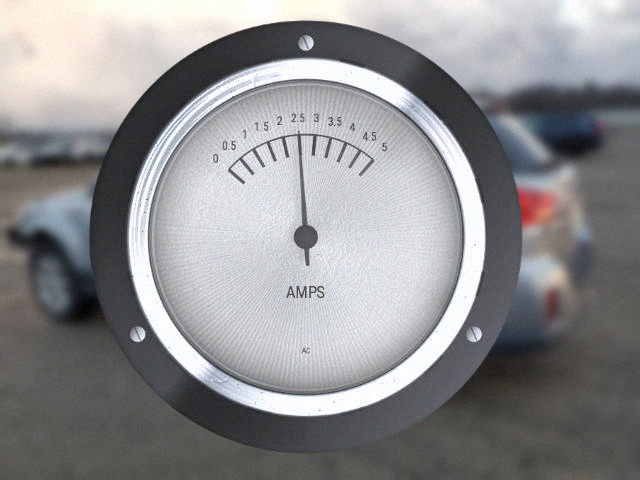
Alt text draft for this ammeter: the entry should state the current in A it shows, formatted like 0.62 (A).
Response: 2.5 (A)
